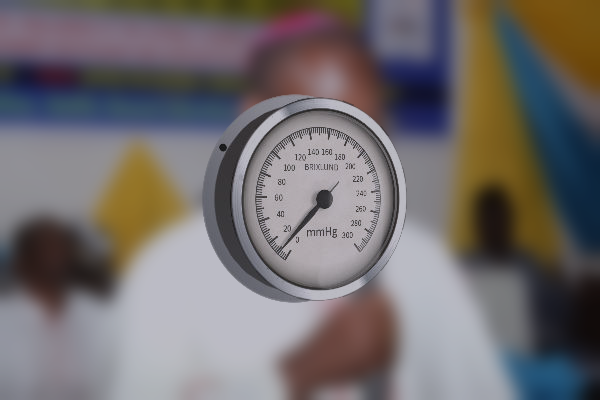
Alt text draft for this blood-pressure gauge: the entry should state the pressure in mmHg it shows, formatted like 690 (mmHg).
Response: 10 (mmHg)
